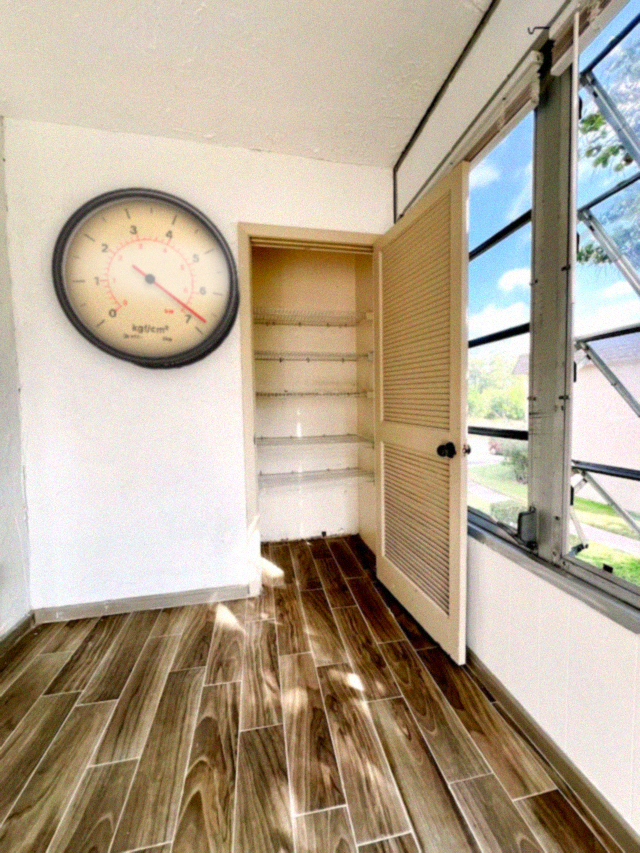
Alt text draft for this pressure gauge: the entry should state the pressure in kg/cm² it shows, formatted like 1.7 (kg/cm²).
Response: 6.75 (kg/cm²)
